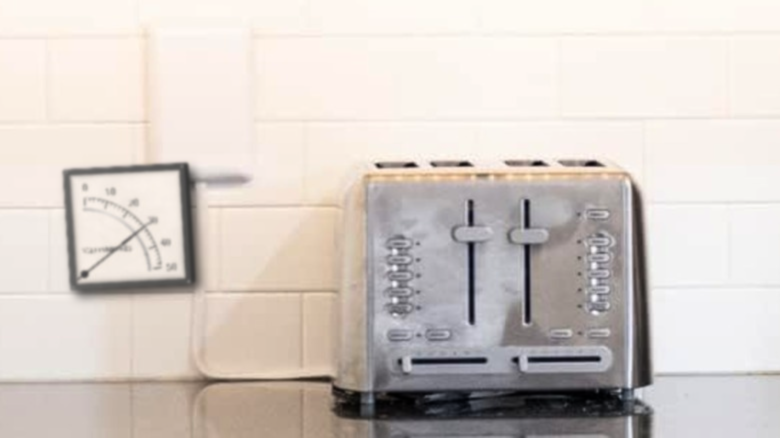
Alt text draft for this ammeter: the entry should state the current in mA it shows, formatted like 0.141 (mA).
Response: 30 (mA)
